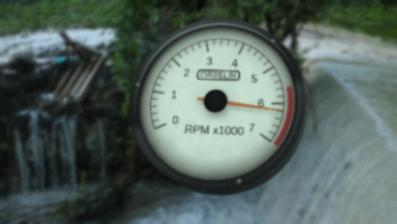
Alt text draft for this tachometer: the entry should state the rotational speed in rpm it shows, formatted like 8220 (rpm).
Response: 6200 (rpm)
